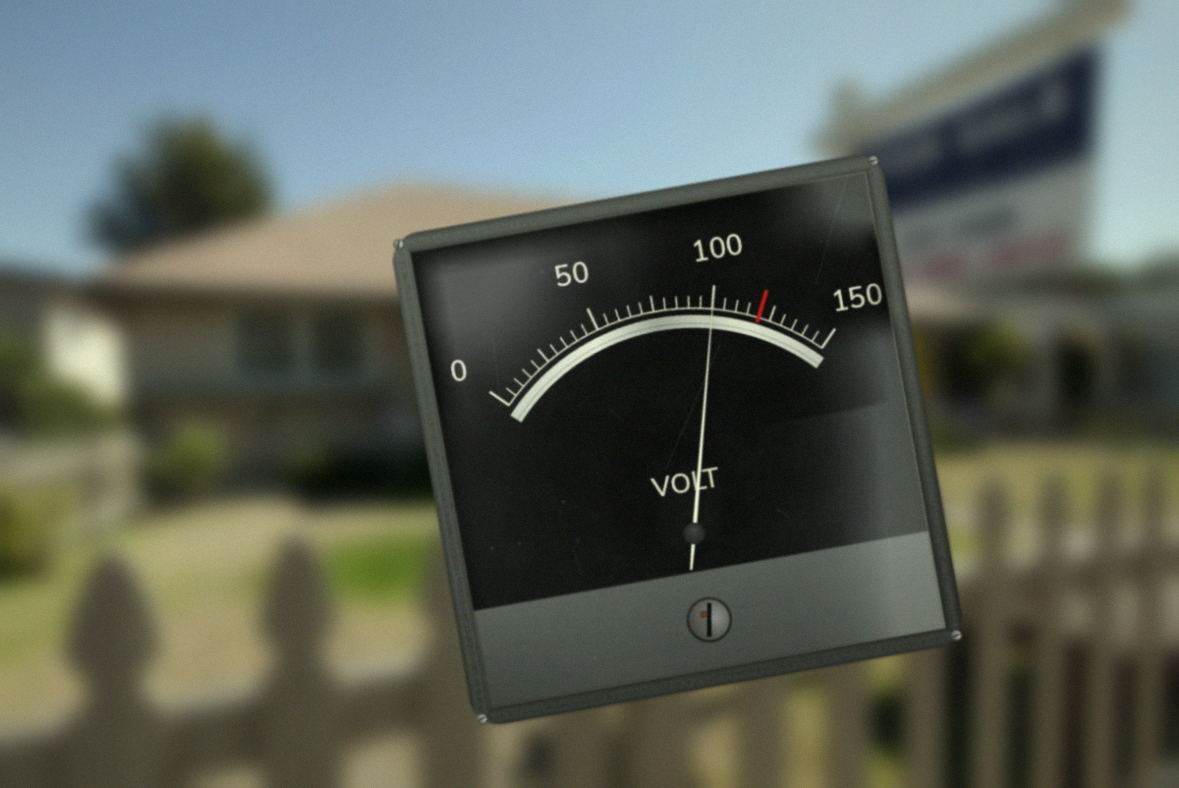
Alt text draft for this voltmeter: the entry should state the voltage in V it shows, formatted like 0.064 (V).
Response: 100 (V)
